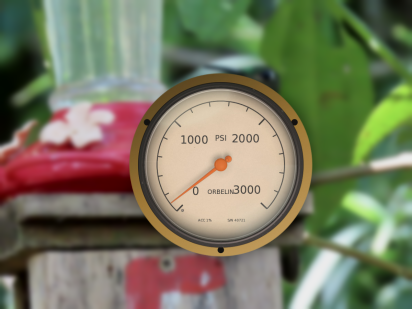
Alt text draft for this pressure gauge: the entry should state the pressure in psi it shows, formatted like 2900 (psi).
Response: 100 (psi)
